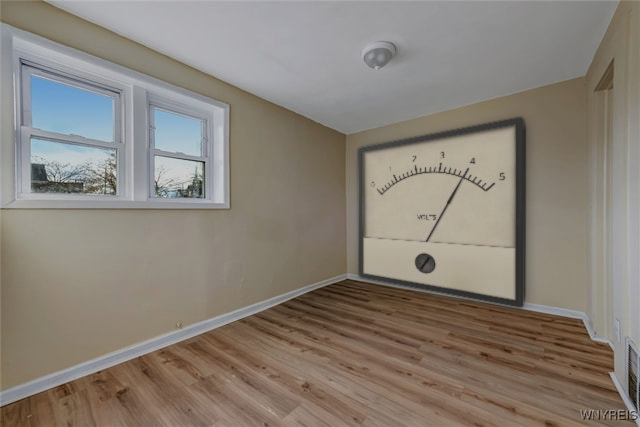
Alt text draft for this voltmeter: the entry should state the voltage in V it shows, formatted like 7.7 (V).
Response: 4 (V)
